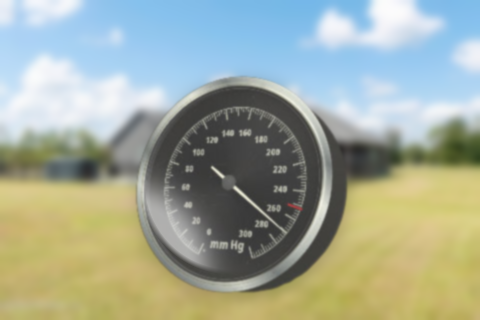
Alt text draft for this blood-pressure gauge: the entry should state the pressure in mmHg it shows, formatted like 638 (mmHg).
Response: 270 (mmHg)
